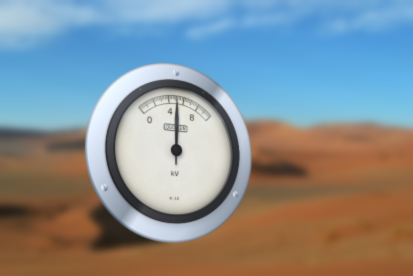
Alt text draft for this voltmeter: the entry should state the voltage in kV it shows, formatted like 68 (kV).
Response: 5 (kV)
